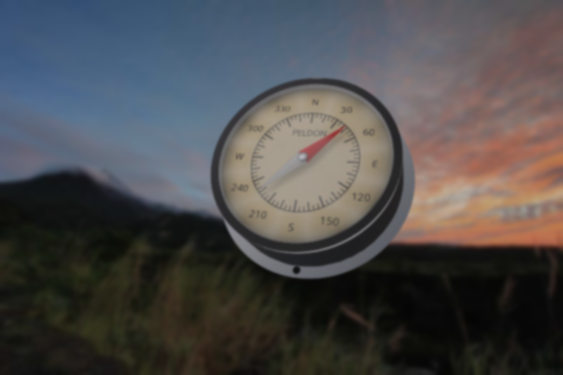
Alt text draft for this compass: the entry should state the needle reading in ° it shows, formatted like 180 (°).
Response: 45 (°)
